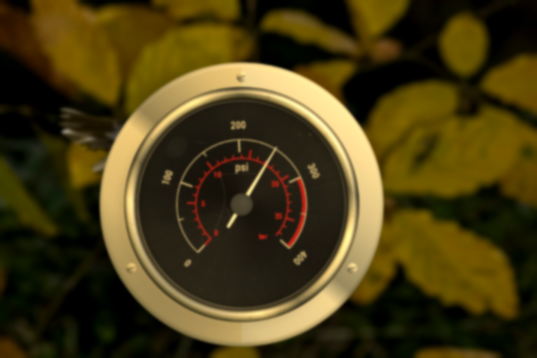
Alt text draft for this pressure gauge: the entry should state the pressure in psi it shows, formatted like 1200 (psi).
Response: 250 (psi)
